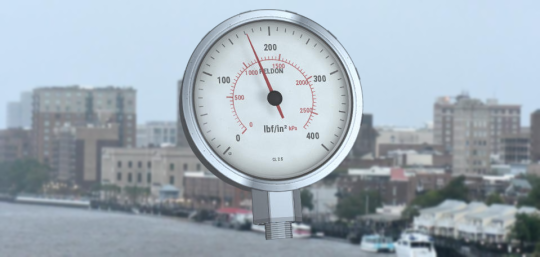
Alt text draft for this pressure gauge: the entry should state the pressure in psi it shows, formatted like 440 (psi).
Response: 170 (psi)
